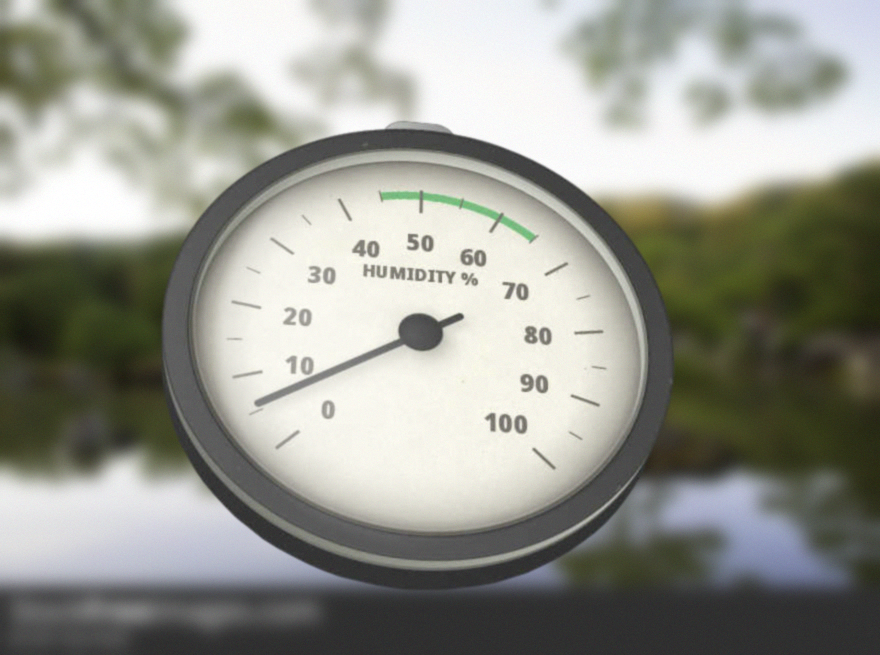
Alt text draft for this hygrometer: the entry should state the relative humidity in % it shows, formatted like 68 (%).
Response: 5 (%)
